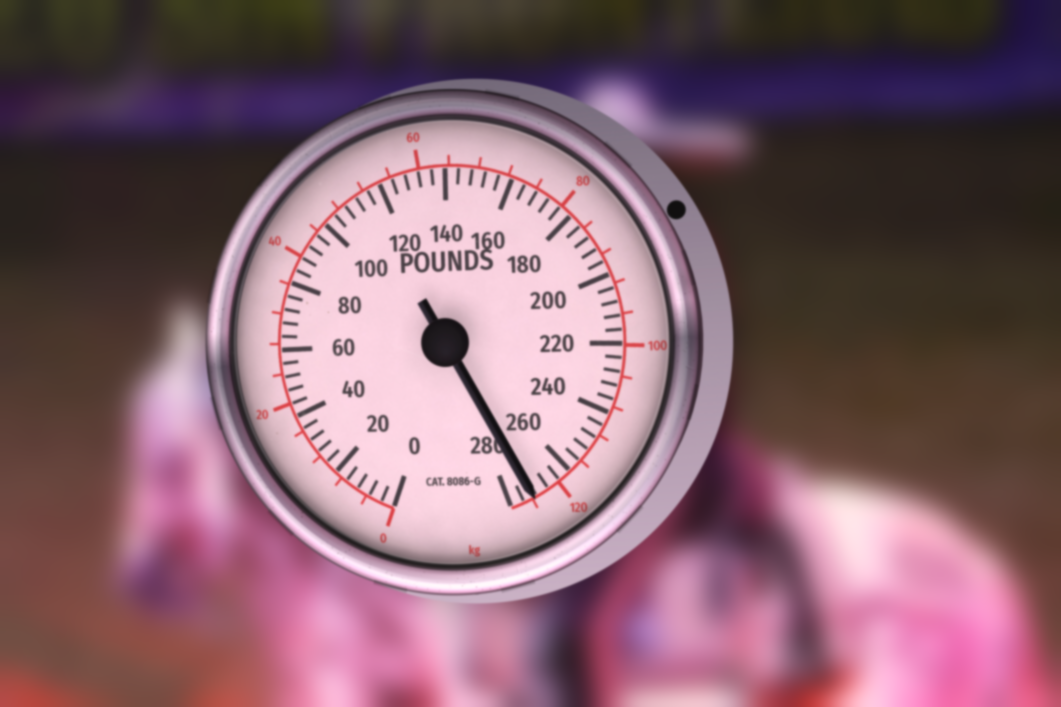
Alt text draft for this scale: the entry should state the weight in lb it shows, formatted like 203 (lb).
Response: 272 (lb)
